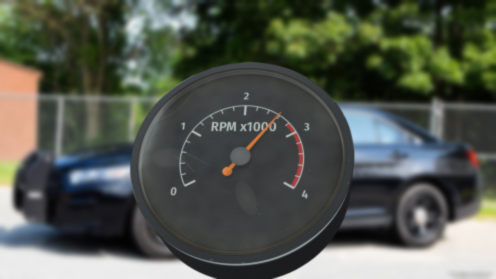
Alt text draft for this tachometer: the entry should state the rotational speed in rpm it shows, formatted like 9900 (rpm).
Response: 2600 (rpm)
